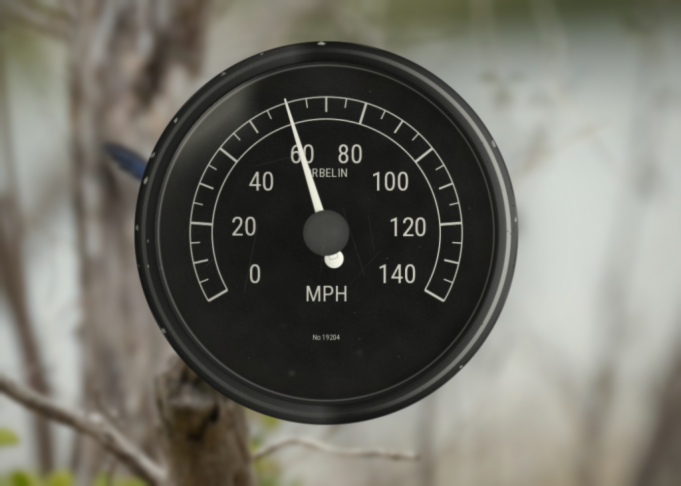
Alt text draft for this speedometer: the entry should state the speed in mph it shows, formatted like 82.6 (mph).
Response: 60 (mph)
